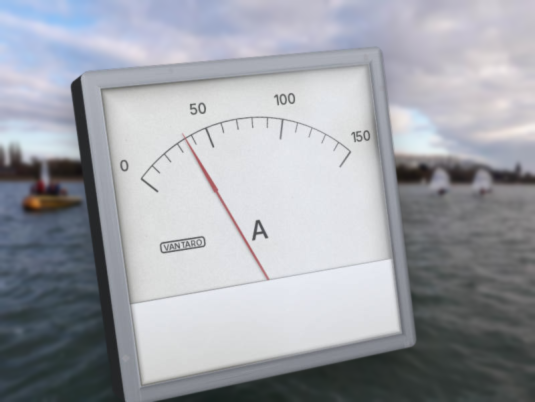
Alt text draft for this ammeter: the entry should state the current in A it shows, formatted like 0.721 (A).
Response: 35 (A)
